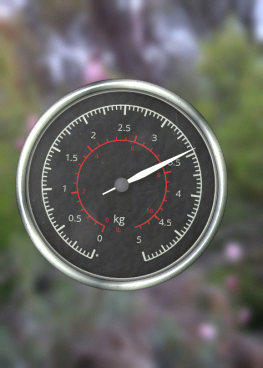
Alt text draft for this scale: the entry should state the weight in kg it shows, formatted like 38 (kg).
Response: 3.45 (kg)
